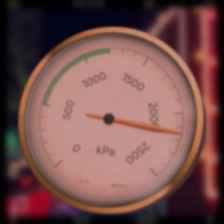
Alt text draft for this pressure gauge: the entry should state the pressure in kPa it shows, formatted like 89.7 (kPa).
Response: 2150 (kPa)
